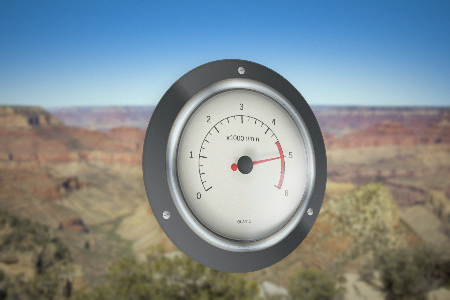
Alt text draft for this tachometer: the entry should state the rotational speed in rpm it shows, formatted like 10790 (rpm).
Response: 5000 (rpm)
